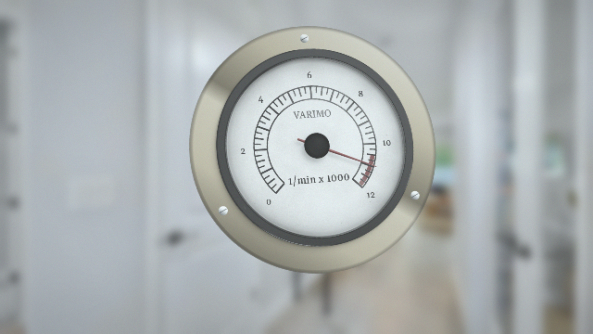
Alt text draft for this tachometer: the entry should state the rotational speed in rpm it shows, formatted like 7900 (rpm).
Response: 11000 (rpm)
